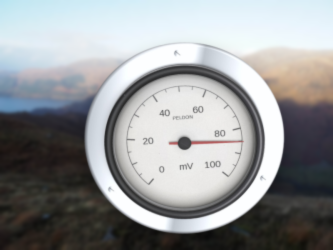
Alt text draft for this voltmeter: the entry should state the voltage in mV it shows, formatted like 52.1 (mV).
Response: 85 (mV)
